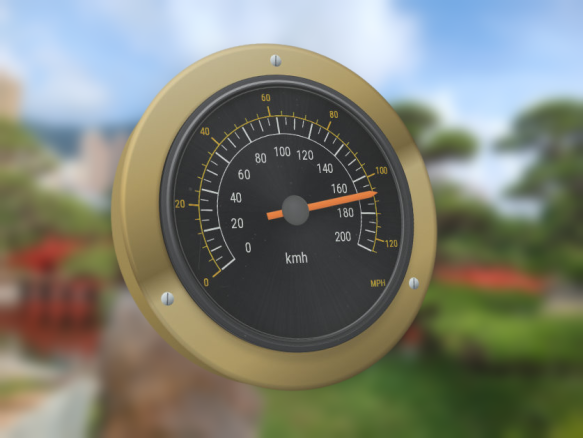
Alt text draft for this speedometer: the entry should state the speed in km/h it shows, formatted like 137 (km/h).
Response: 170 (km/h)
